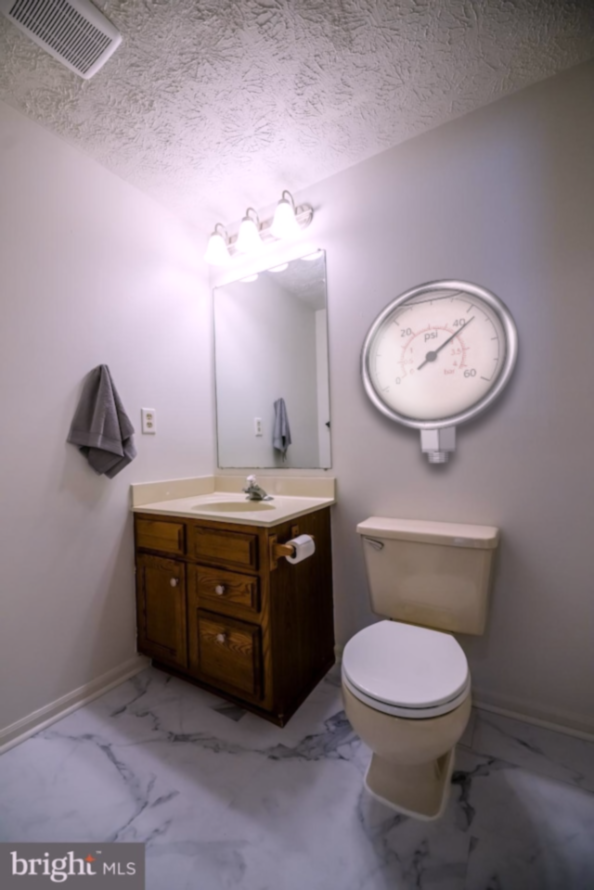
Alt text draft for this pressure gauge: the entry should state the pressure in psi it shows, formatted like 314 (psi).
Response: 42.5 (psi)
